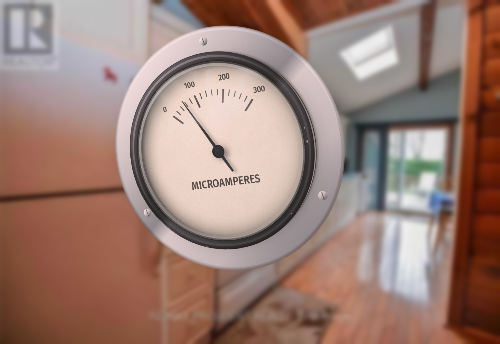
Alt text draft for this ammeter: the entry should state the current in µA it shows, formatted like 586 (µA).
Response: 60 (µA)
